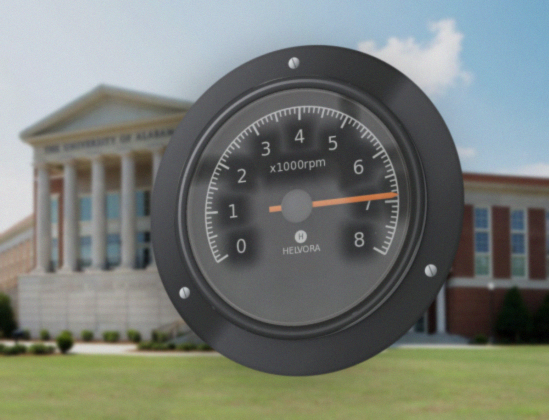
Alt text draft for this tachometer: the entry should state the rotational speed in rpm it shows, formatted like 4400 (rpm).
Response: 6900 (rpm)
